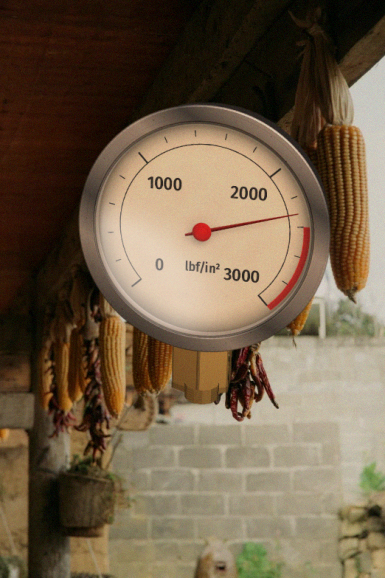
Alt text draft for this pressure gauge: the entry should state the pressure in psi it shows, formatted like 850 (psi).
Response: 2300 (psi)
